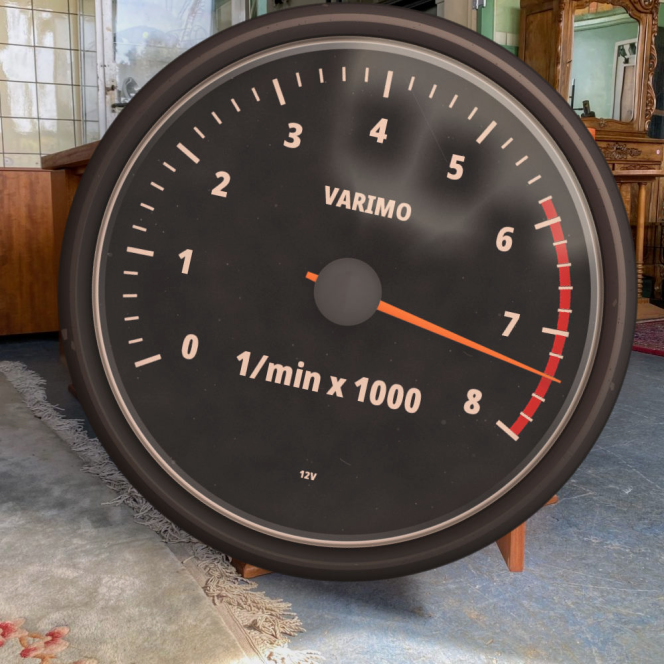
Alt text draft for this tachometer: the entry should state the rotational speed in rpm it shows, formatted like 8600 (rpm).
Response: 7400 (rpm)
